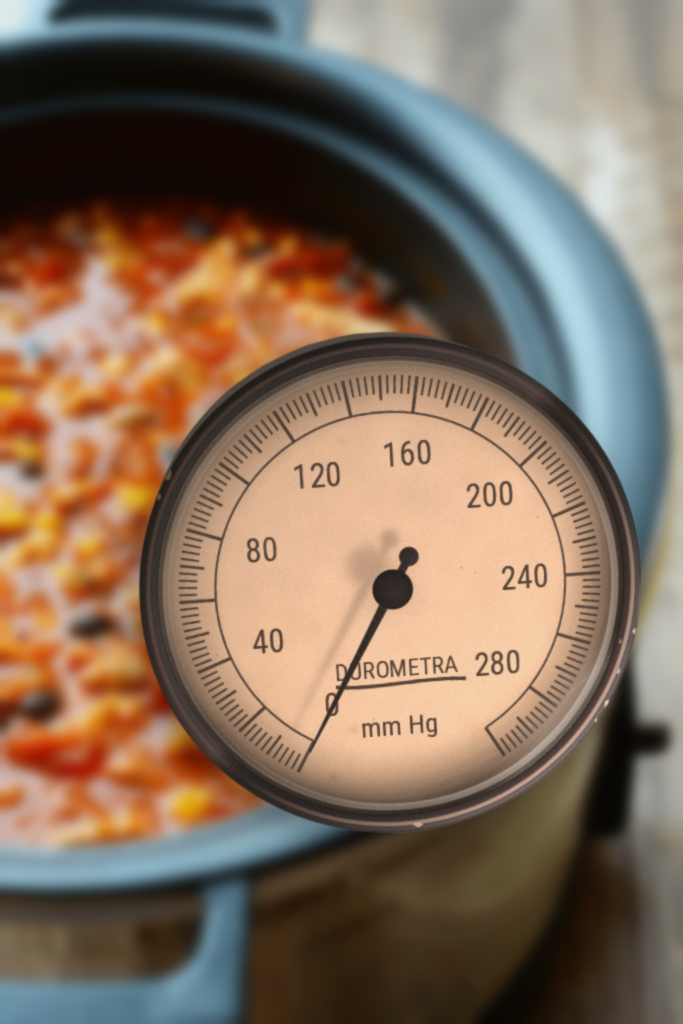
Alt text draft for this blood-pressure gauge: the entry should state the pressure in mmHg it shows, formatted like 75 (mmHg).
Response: 0 (mmHg)
